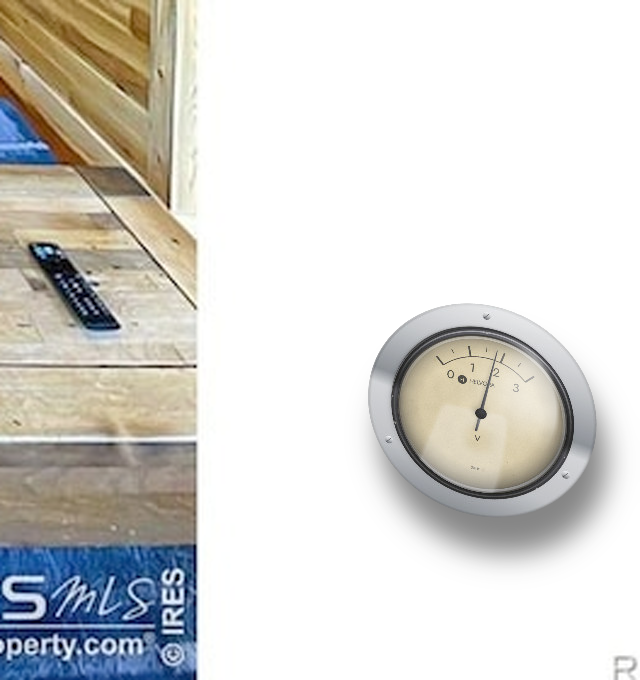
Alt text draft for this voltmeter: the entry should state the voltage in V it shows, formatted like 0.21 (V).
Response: 1.75 (V)
